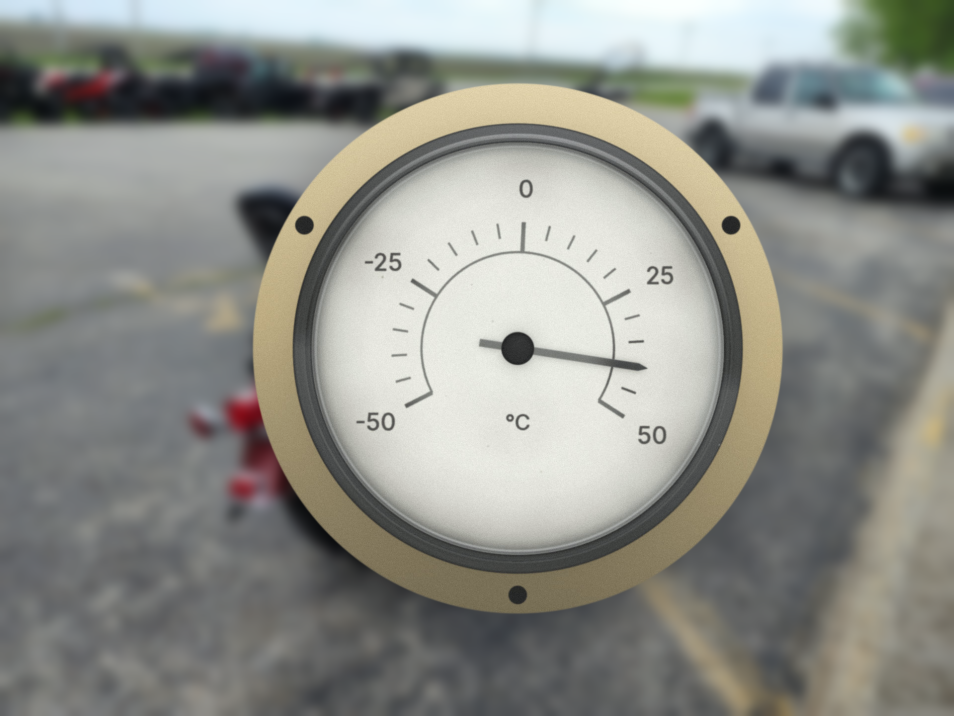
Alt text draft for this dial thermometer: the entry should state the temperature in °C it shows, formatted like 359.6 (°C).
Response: 40 (°C)
